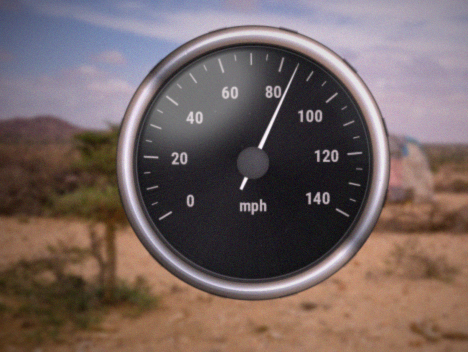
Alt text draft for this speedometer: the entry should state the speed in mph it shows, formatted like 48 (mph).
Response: 85 (mph)
